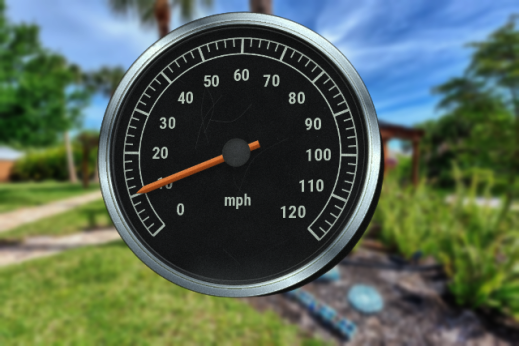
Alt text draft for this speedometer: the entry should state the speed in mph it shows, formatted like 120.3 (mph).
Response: 10 (mph)
